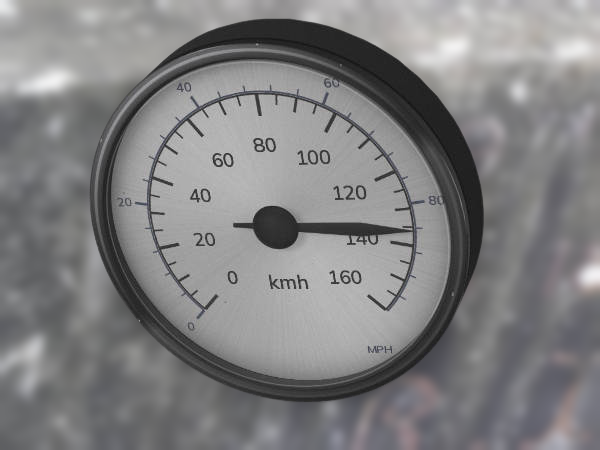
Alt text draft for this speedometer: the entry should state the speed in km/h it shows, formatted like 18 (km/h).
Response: 135 (km/h)
